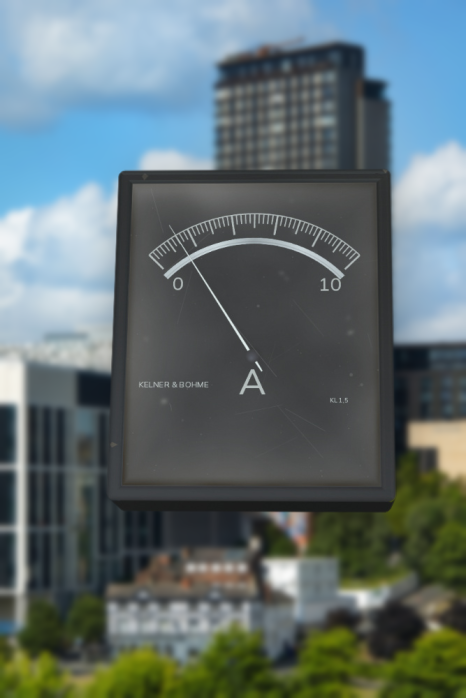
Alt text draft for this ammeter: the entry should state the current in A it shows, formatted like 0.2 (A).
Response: 1.4 (A)
